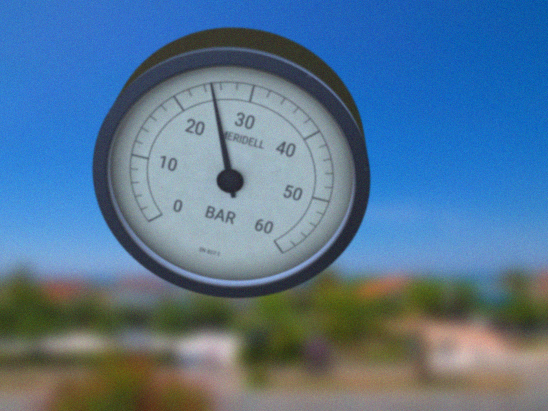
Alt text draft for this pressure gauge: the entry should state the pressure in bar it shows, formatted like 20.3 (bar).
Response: 25 (bar)
